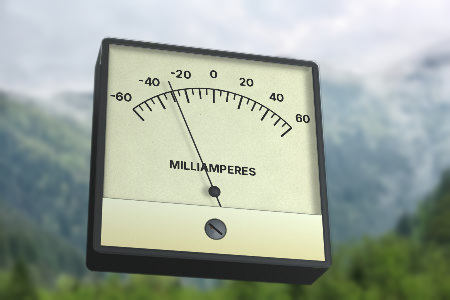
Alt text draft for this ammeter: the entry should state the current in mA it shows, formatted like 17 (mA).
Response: -30 (mA)
